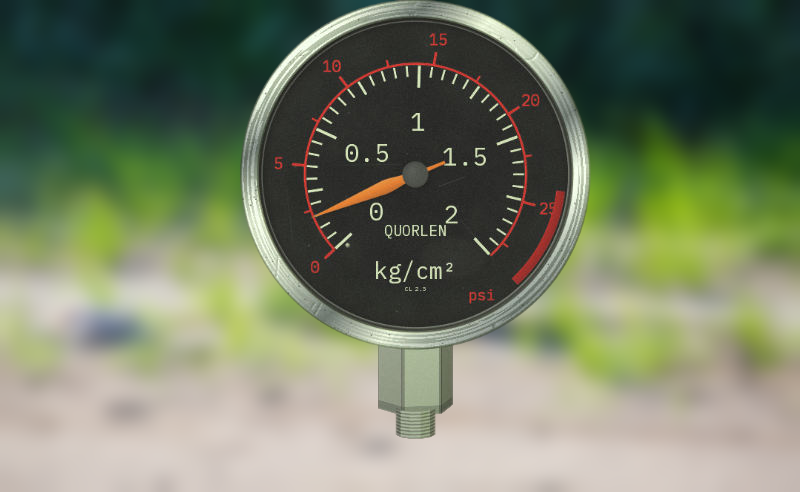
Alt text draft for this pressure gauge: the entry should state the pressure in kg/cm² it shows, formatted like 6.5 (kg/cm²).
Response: 0.15 (kg/cm²)
